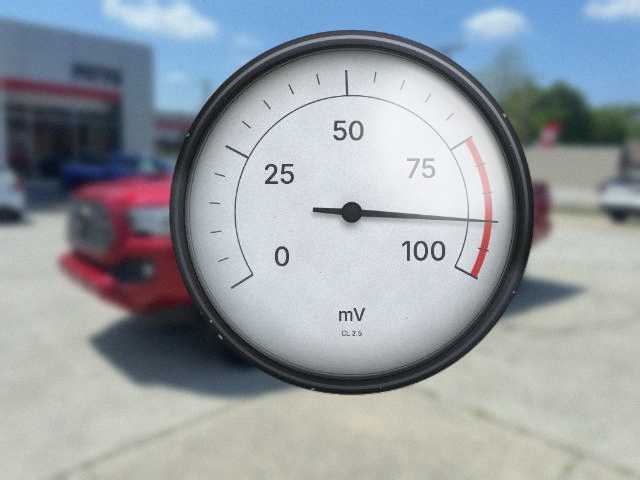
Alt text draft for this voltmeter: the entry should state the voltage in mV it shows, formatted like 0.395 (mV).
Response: 90 (mV)
